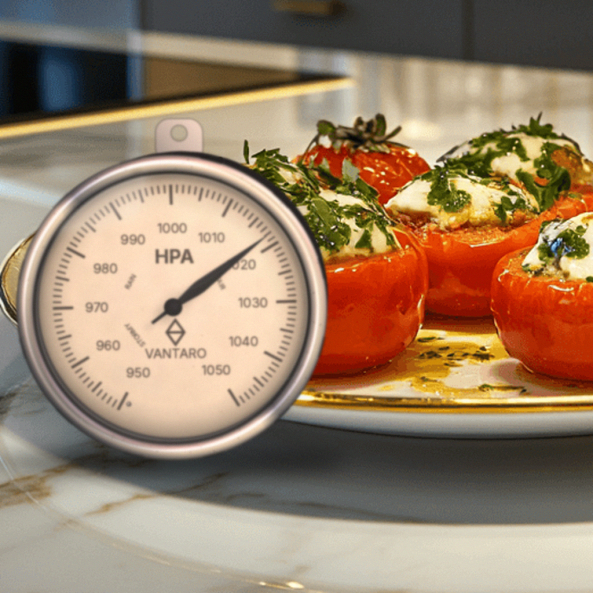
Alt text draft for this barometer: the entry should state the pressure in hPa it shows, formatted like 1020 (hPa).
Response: 1018 (hPa)
